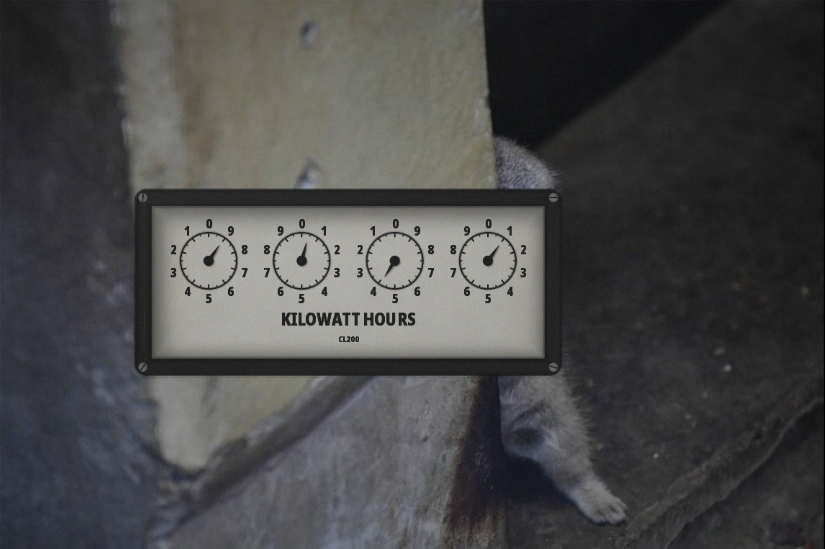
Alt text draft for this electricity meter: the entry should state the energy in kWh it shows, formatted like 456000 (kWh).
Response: 9041 (kWh)
